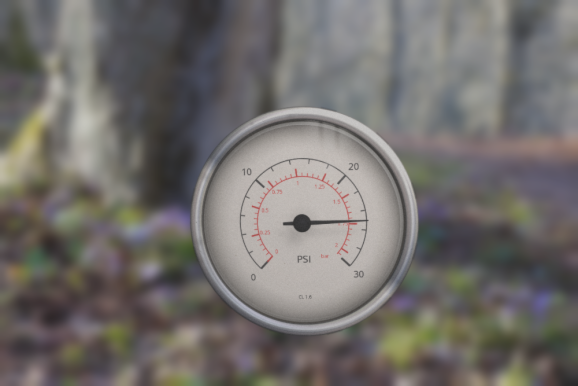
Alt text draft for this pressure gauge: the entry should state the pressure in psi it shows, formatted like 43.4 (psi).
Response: 25 (psi)
